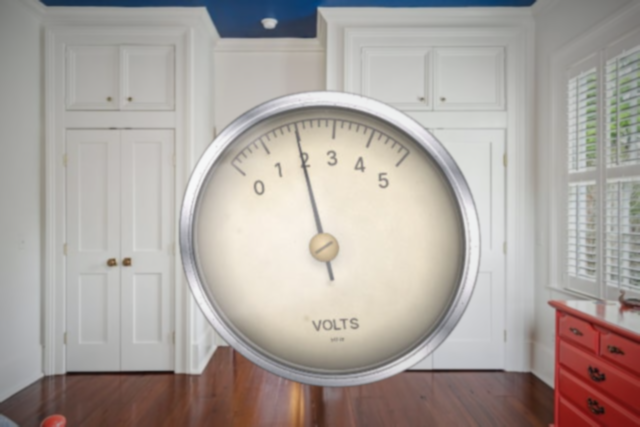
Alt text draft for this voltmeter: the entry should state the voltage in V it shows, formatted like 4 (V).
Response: 2 (V)
